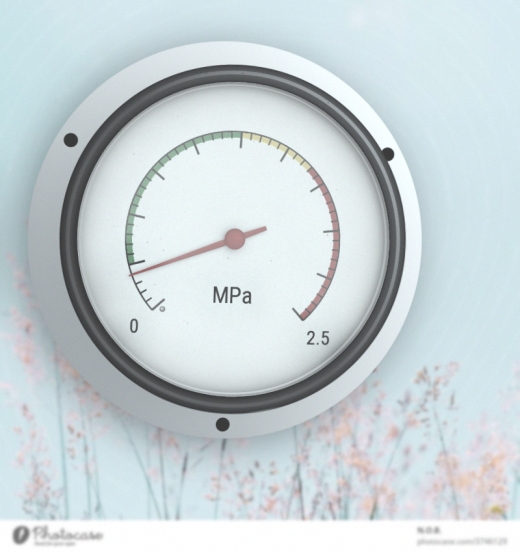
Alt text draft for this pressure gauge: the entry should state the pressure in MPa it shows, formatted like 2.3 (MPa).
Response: 0.2 (MPa)
